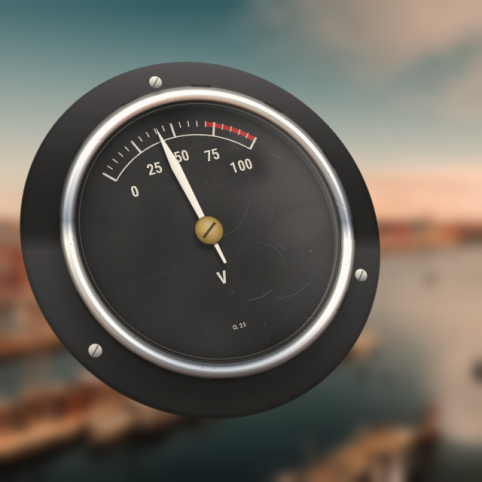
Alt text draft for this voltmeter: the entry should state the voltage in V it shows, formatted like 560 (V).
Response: 40 (V)
